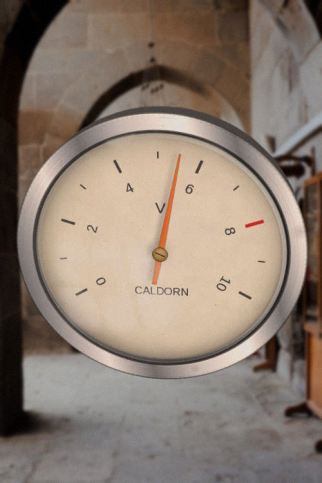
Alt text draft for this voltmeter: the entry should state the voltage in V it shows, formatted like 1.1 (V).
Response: 5.5 (V)
